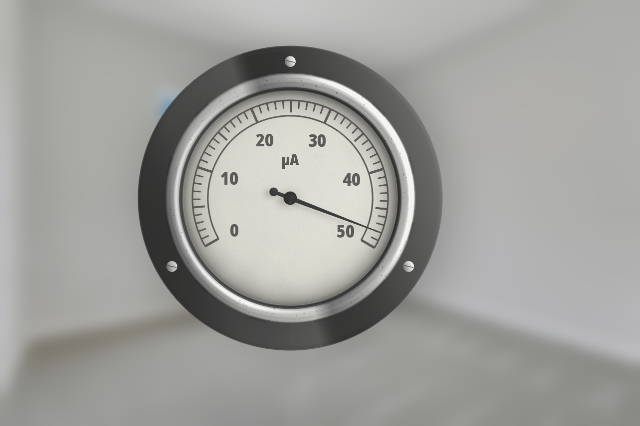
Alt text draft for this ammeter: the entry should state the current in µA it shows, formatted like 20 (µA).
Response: 48 (µA)
